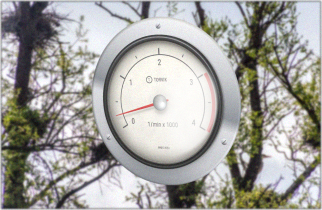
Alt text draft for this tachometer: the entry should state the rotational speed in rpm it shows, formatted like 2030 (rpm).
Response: 250 (rpm)
